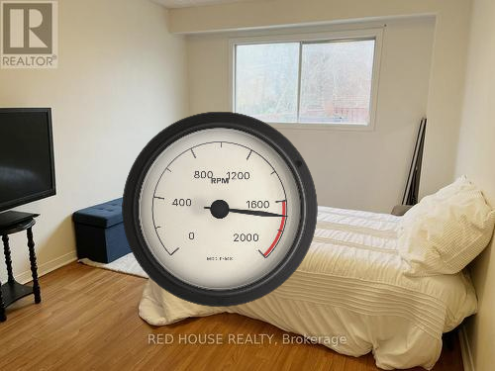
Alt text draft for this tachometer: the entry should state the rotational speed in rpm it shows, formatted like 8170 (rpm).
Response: 1700 (rpm)
